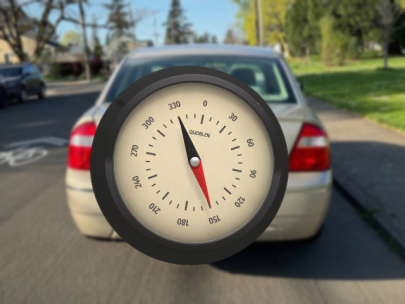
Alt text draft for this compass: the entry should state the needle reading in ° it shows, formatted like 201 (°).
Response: 150 (°)
